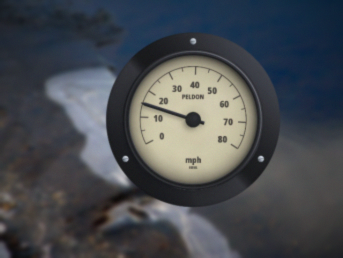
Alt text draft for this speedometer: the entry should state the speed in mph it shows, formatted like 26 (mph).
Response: 15 (mph)
